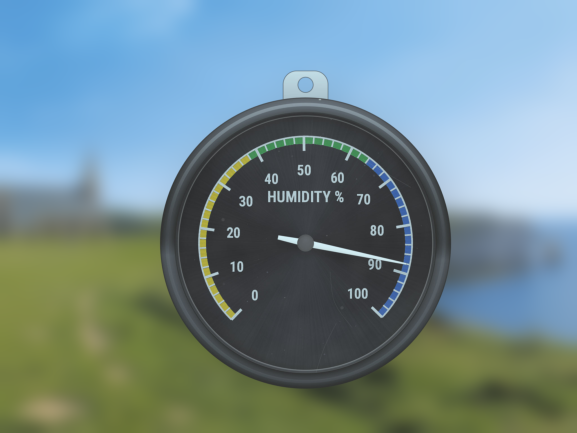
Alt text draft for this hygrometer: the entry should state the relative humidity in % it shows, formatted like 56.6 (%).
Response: 88 (%)
